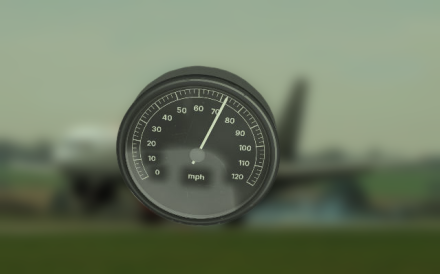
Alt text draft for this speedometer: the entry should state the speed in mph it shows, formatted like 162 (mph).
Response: 72 (mph)
